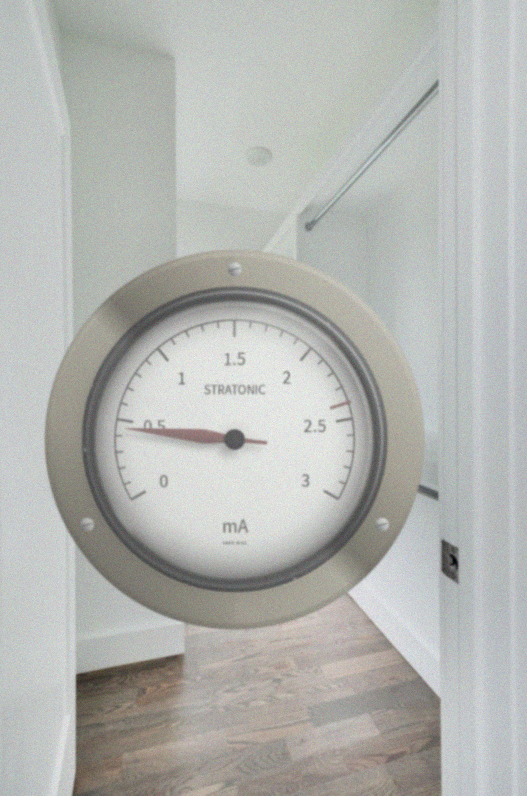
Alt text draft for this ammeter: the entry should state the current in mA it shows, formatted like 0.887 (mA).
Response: 0.45 (mA)
